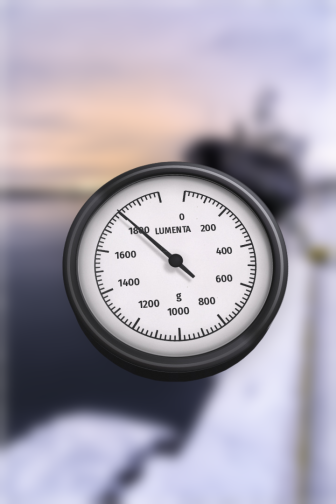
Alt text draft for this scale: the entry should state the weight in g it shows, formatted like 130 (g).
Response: 1800 (g)
